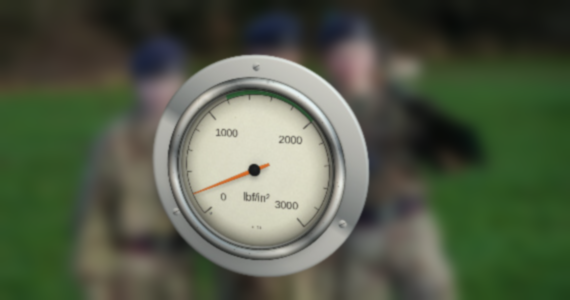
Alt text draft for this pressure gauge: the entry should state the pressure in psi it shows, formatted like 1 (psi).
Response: 200 (psi)
